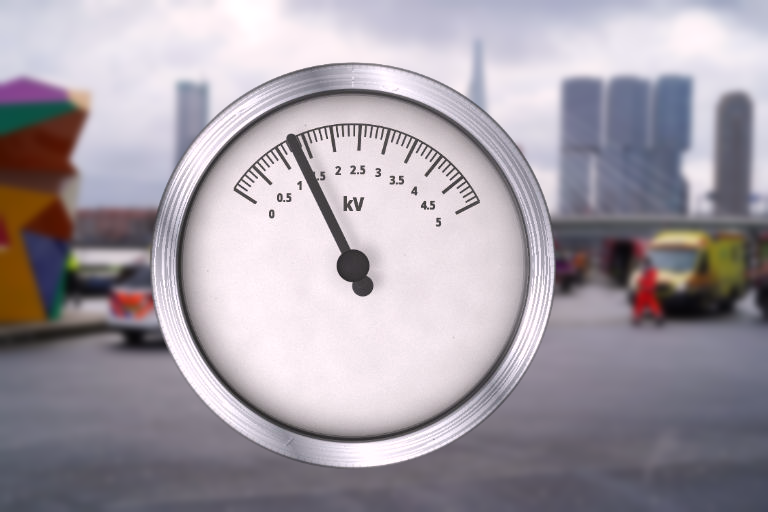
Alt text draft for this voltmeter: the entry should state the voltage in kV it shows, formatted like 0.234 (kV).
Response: 1.3 (kV)
